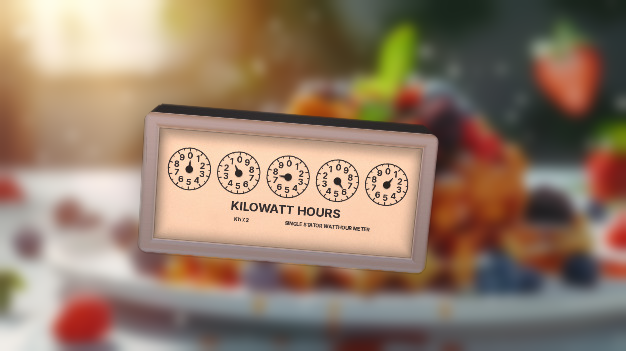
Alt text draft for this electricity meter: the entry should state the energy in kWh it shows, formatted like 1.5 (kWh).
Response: 761 (kWh)
